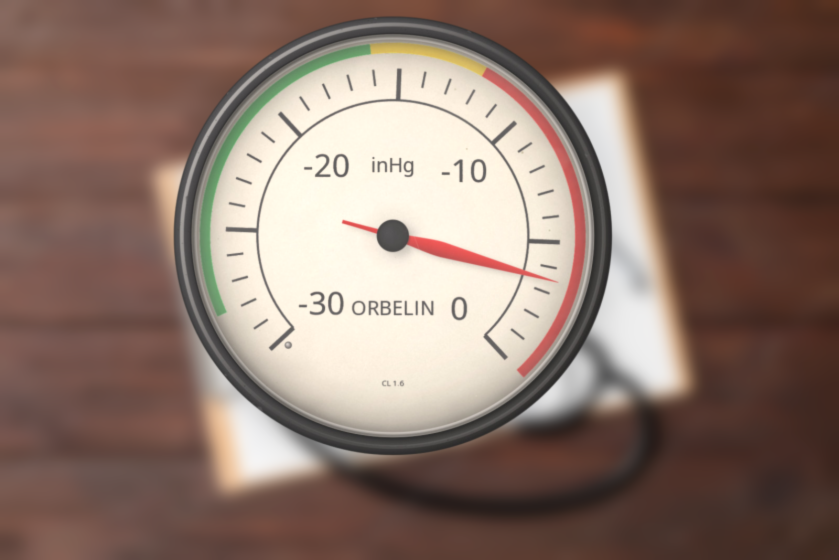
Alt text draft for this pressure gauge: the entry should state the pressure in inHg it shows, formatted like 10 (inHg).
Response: -3.5 (inHg)
